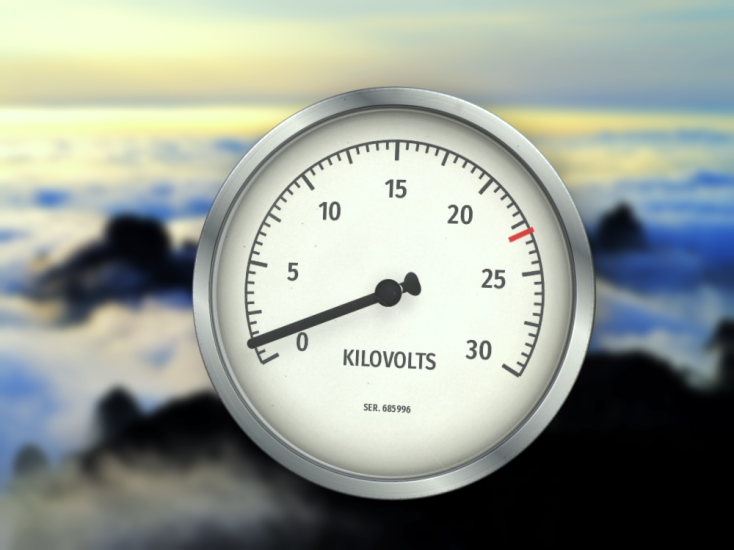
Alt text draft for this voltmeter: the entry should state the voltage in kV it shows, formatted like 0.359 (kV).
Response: 1 (kV)
